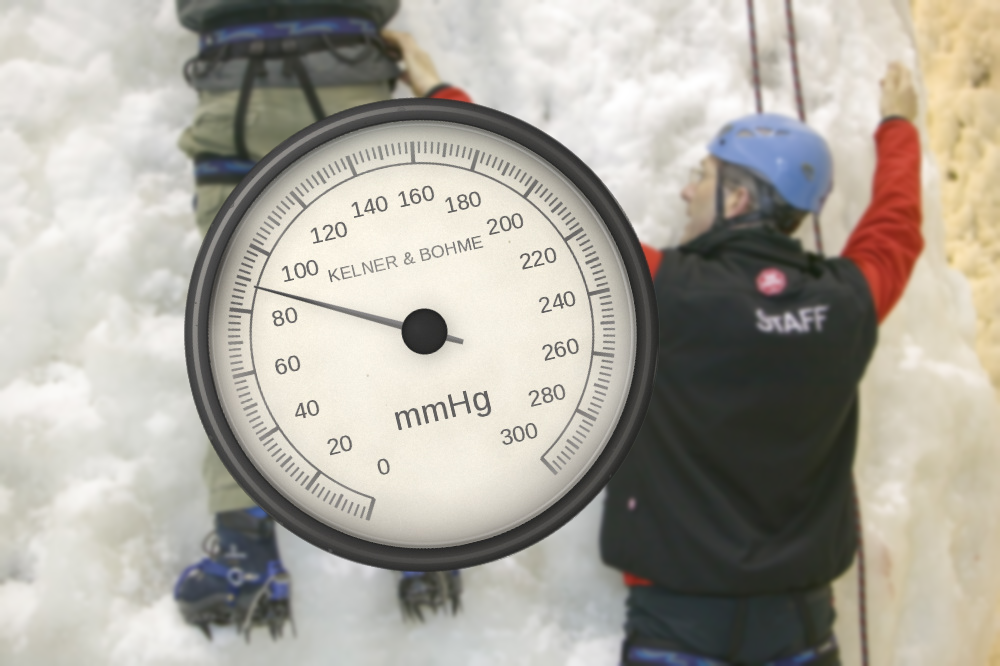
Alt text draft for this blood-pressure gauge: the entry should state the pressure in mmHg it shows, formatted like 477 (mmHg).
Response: 88 (mmHg)
